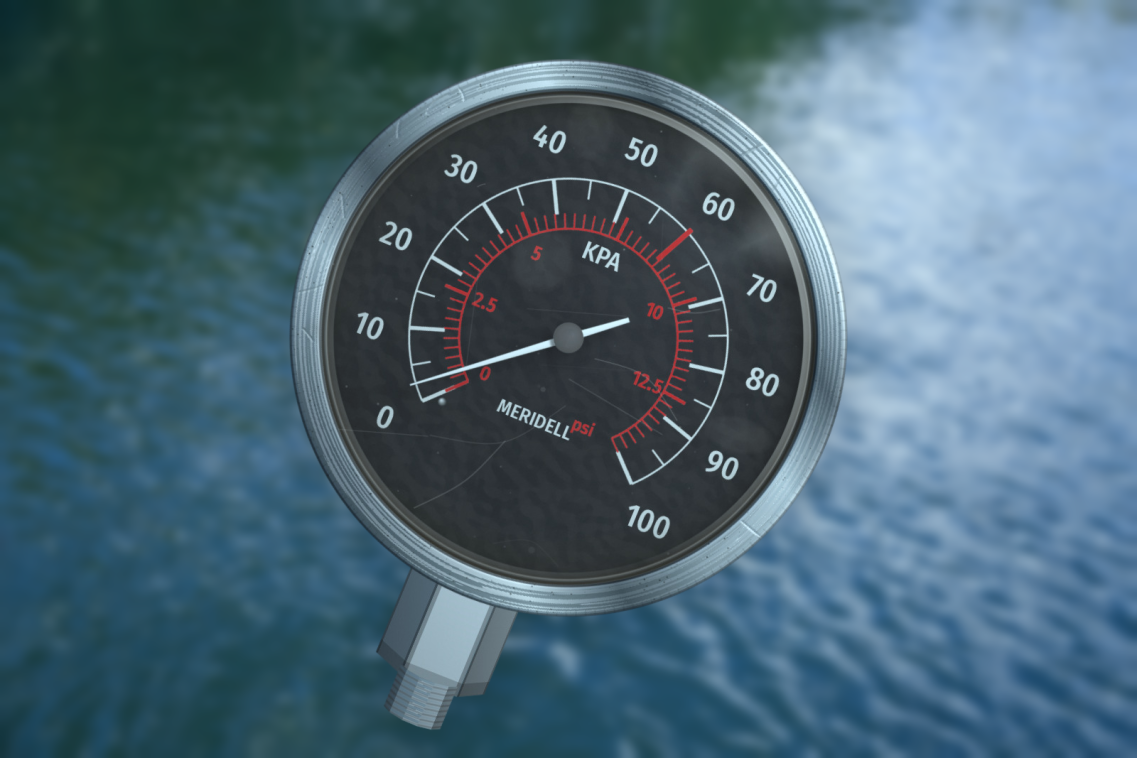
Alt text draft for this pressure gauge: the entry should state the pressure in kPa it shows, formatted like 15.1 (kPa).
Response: 2.5 (kPa)
